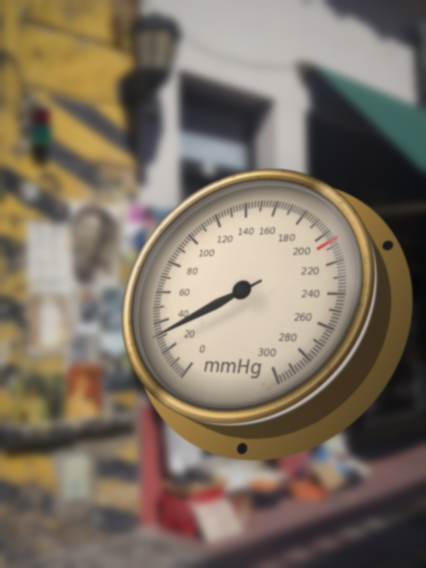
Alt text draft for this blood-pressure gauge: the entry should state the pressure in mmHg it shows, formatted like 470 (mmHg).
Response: 30 (mmHg)
